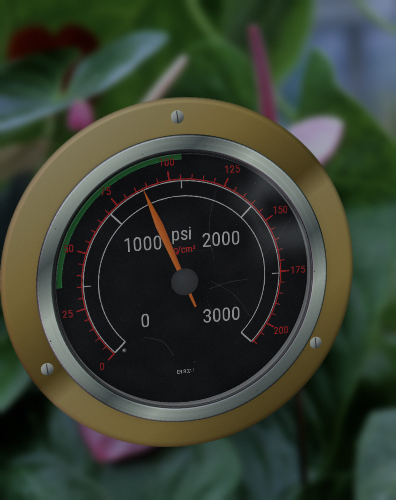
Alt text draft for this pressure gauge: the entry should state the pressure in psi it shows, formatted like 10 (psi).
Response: 1250 (psi)
